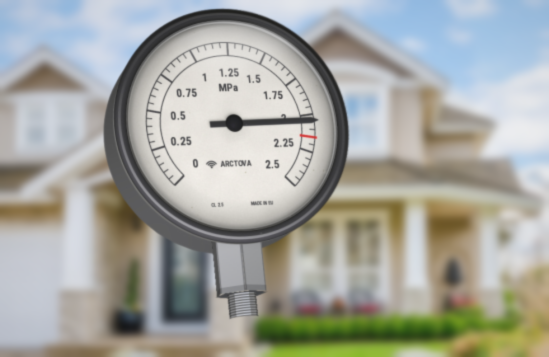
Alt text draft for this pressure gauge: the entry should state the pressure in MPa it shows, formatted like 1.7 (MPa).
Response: 2.05 (MPa)
